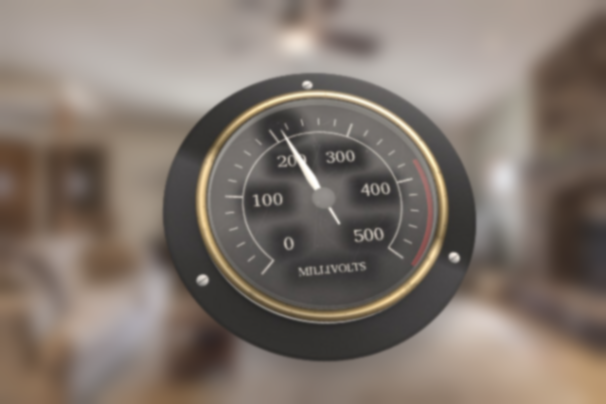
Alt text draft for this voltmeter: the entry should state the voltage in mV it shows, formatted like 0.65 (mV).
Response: 210 (mV)
